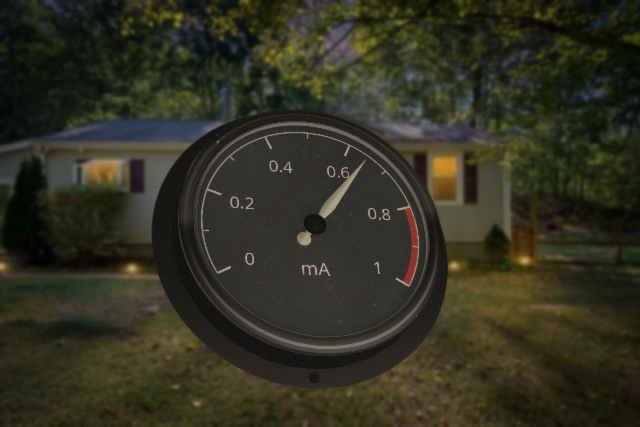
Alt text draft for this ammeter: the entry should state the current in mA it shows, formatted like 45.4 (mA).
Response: 0.65 (mA)
